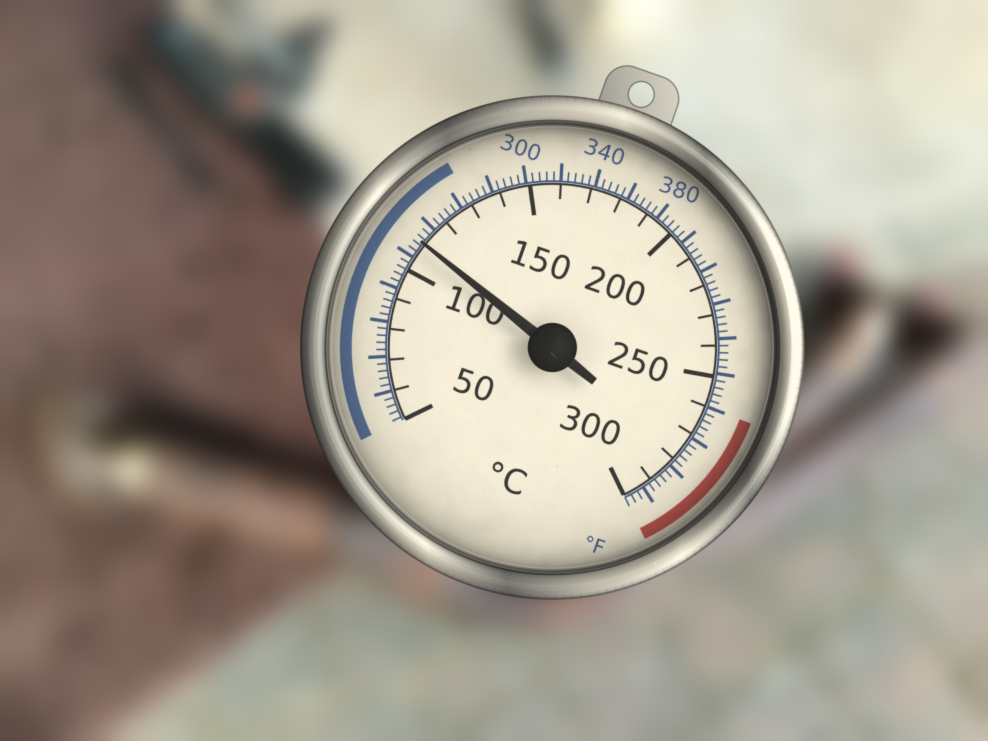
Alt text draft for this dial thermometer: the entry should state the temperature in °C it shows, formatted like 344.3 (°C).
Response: 110 (°C)
